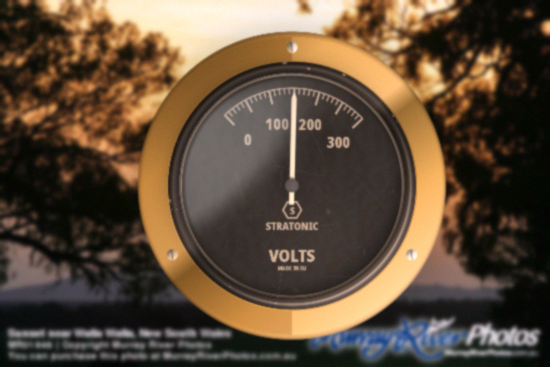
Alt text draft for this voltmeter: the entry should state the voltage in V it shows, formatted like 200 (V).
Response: 150 (V)
